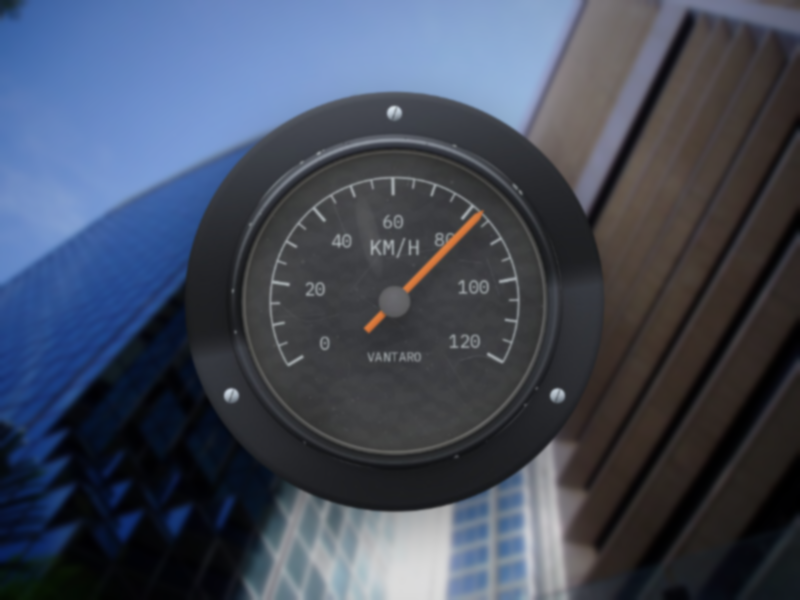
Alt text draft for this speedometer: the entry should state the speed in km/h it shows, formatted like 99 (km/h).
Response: 82.5 (km/h)
